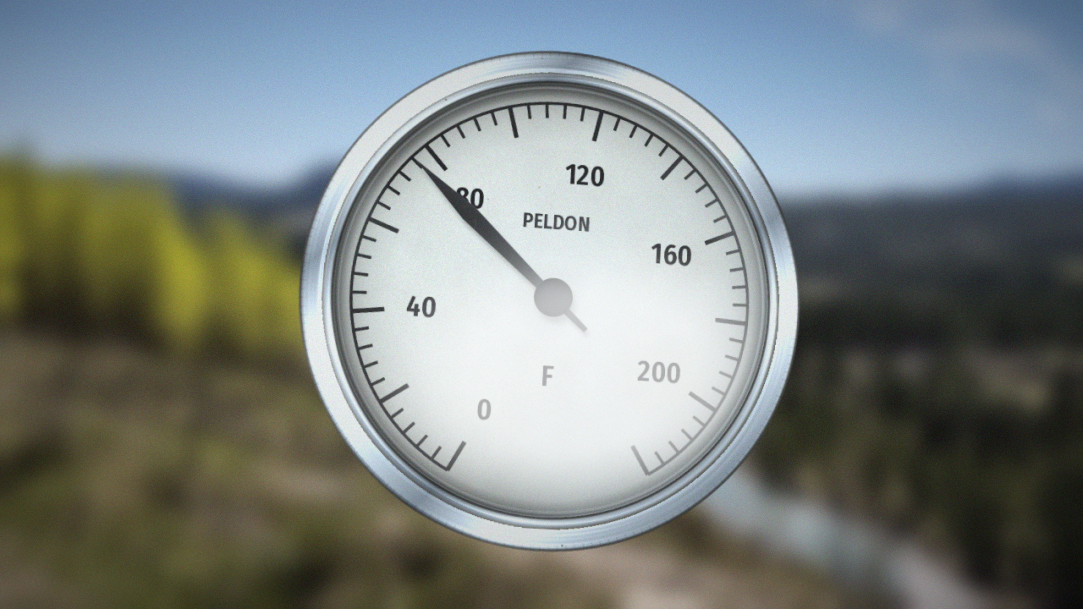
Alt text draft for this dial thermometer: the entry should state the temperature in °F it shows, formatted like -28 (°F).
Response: 76 (°F)
